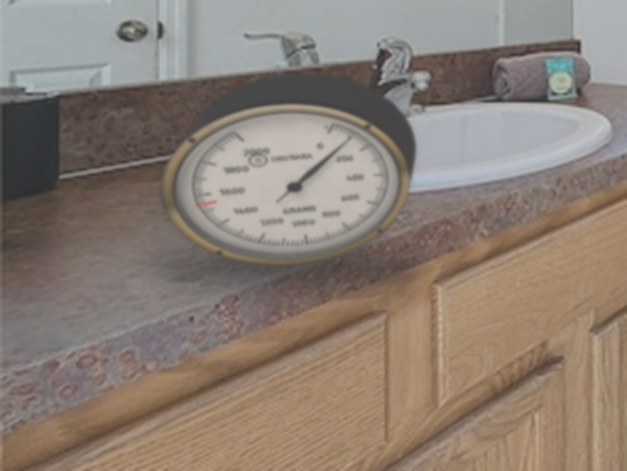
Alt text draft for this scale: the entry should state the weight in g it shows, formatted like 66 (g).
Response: 100 (g)
